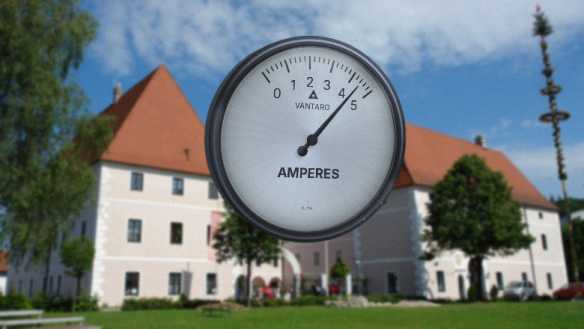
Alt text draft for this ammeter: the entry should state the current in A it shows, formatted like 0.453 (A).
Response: 4.4 (A)
